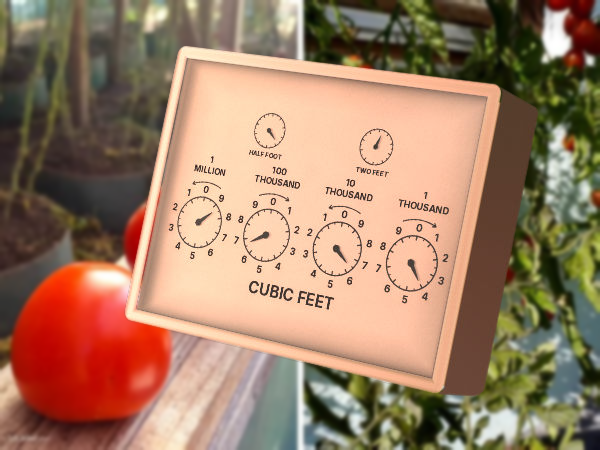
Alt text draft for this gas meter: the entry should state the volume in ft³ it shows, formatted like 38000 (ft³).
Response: 866400 (ft³)
